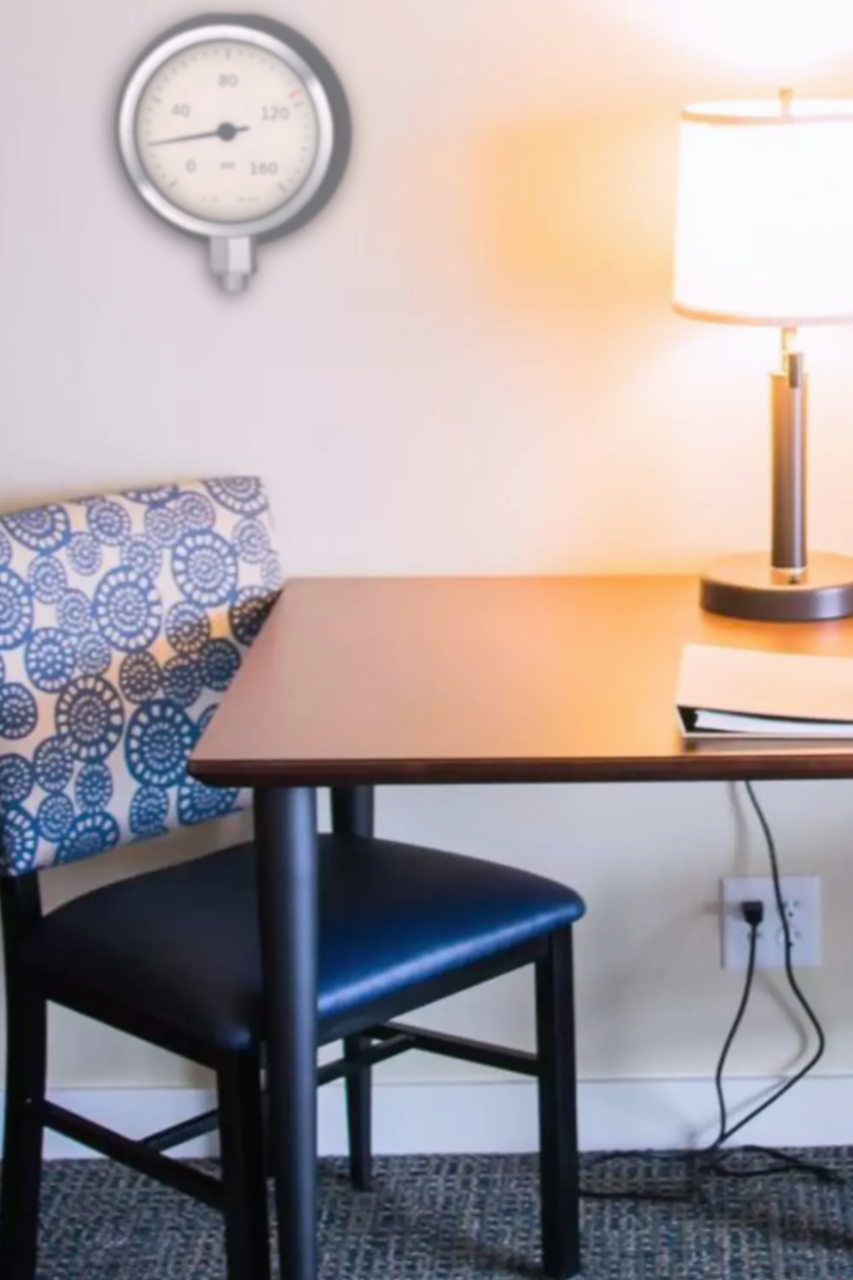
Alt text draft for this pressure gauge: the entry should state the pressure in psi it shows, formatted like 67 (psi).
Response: 20 (psi)
